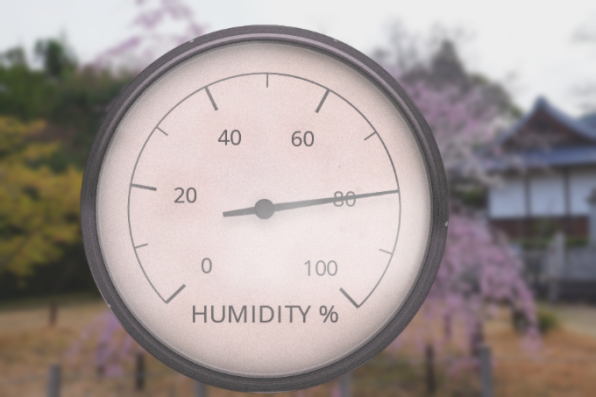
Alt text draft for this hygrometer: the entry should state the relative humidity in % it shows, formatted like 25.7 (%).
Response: 80 (%)
